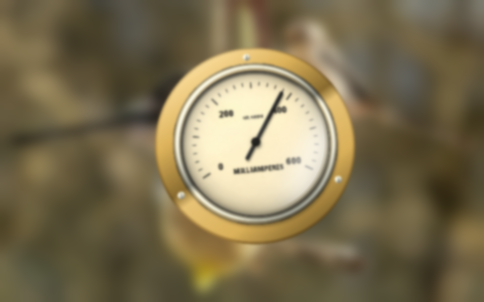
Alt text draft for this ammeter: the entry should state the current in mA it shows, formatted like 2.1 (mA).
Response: 380 (mA)
